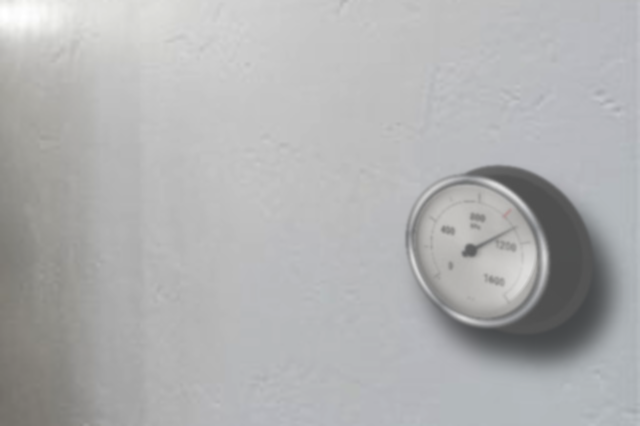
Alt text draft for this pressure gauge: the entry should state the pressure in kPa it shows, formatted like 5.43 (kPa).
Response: 1100 (kPa)
